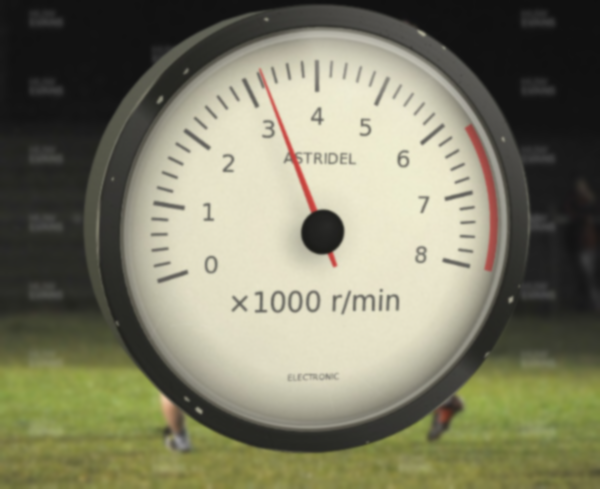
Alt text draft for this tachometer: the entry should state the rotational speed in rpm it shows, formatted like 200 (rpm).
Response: 3200 (rpm)
